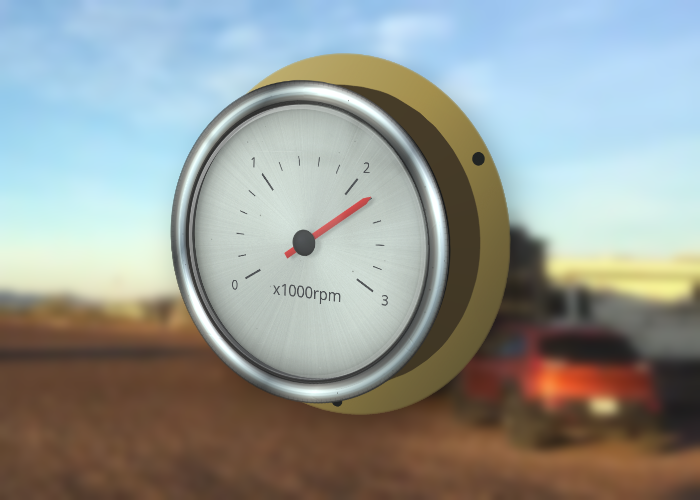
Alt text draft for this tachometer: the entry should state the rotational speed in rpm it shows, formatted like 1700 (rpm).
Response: 2200 (rpm)
